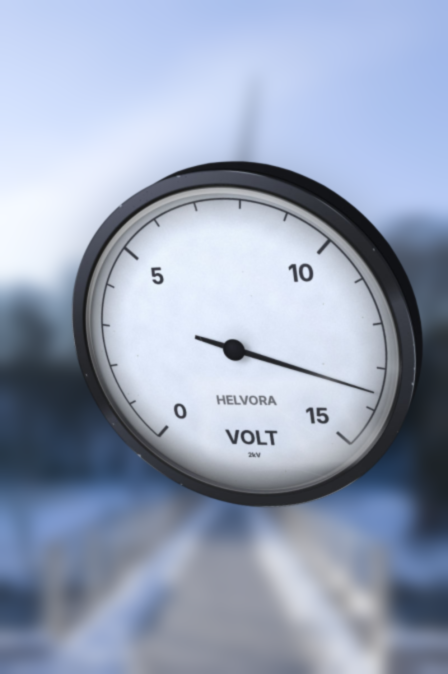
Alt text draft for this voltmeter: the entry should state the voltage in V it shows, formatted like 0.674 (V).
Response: 13.5 (V)
